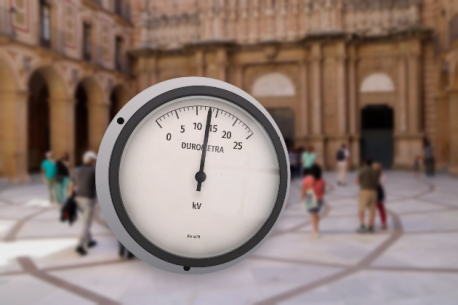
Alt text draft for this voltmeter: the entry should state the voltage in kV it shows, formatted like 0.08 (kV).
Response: 13 (kV)
